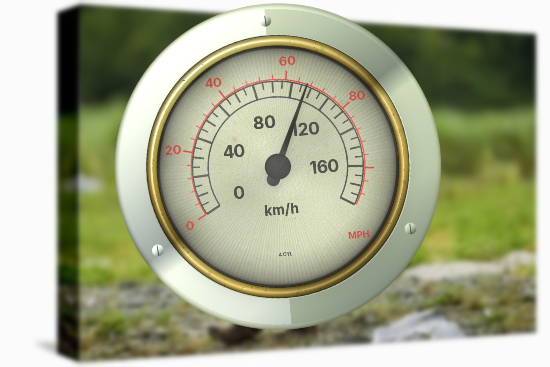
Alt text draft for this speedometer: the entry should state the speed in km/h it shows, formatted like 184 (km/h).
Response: 107.5 (km/h)
